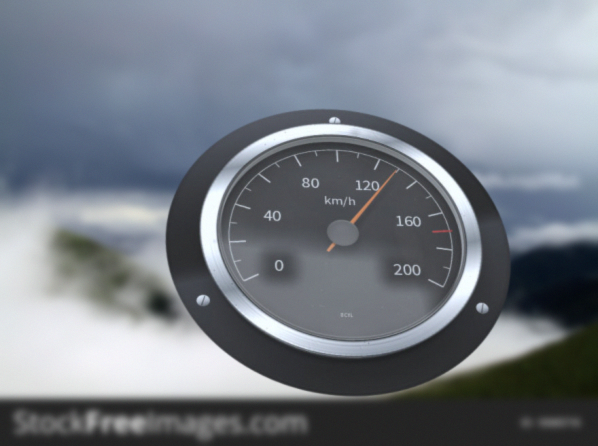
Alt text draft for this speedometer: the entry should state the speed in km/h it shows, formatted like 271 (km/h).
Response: 130 (km/h)
